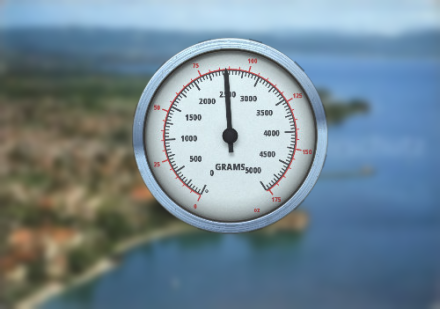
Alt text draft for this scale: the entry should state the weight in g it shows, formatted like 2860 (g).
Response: 2500 (g)
